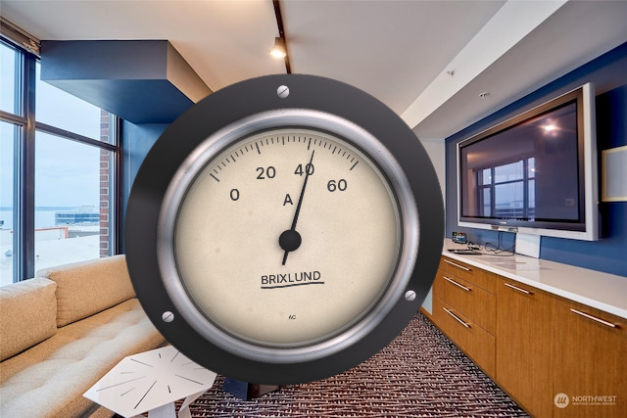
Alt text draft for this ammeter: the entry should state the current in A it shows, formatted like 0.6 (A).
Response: 42 (A)
